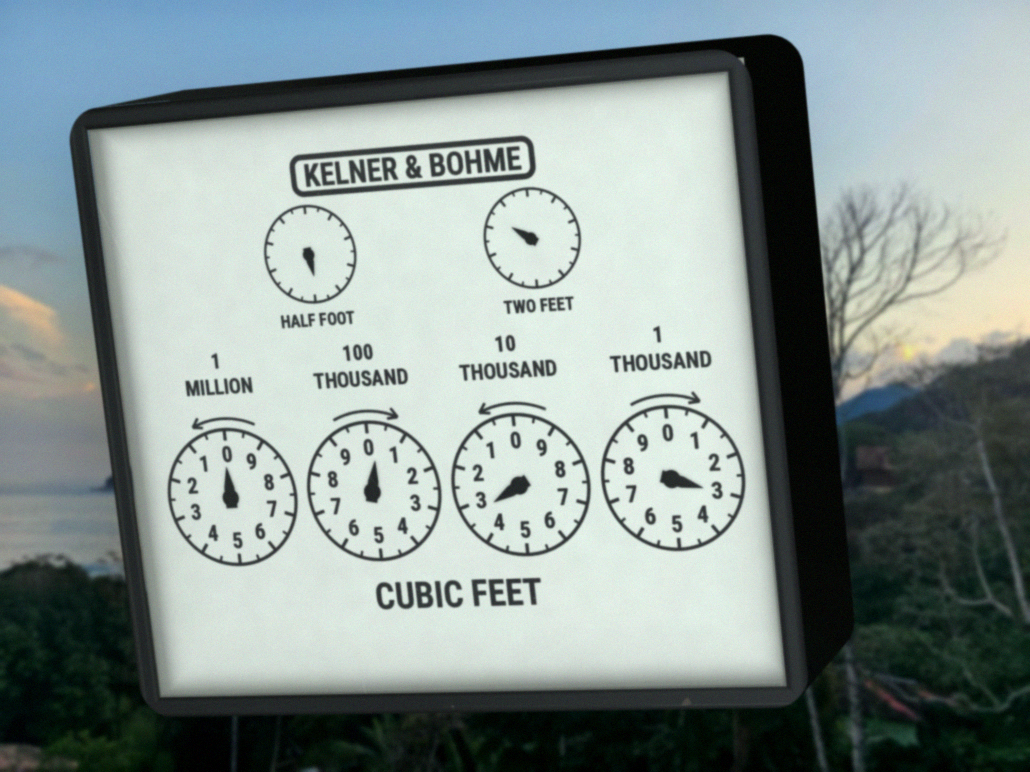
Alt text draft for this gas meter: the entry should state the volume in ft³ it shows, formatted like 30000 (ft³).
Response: 3300 (ft³)
